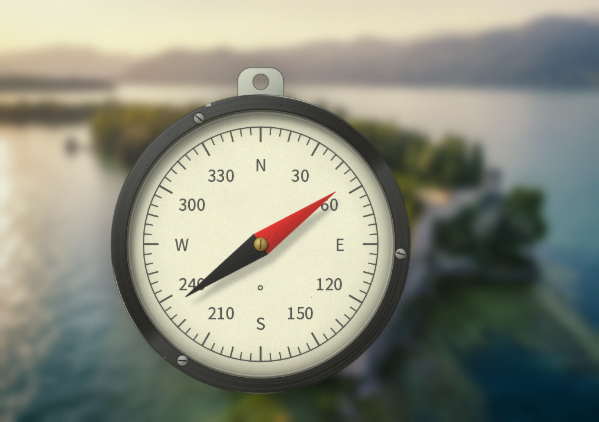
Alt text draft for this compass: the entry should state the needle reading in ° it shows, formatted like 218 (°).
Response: 55 (°)
